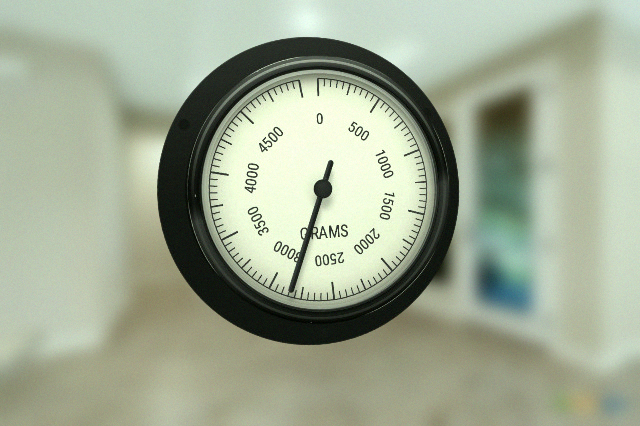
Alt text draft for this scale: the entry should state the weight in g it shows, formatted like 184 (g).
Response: 2850 (g)
